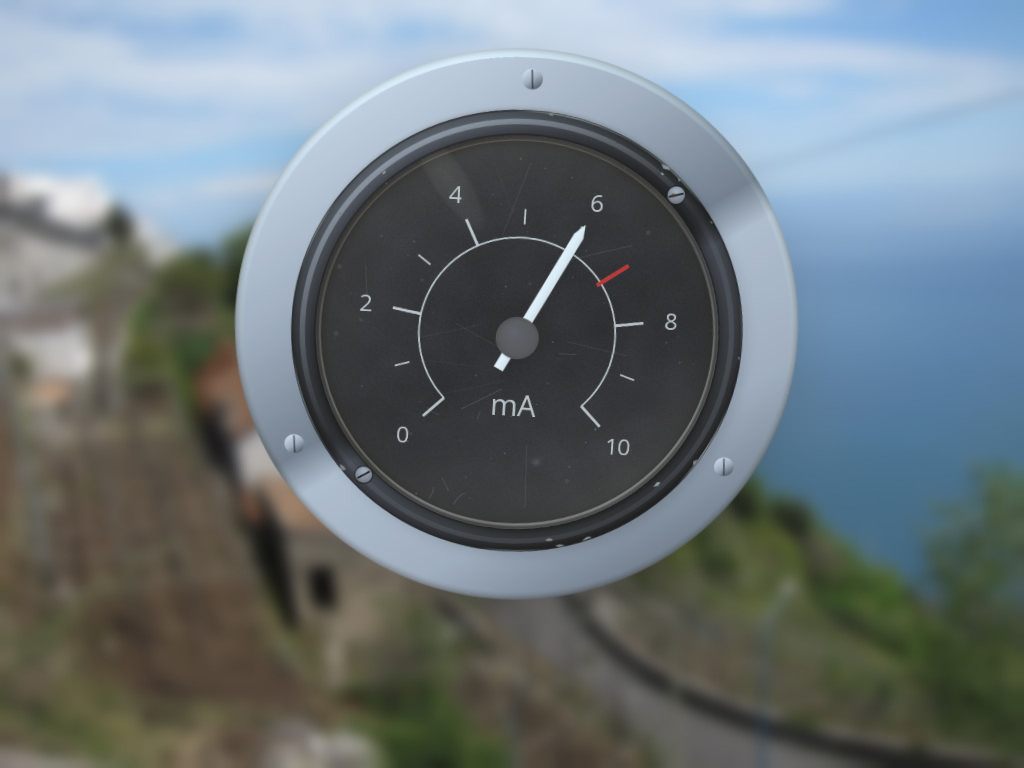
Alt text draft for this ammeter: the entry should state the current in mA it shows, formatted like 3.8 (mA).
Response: 6 (mA)
